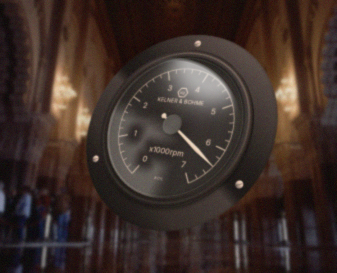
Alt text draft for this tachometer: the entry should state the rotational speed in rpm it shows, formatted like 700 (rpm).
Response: 6400 (rpm)
